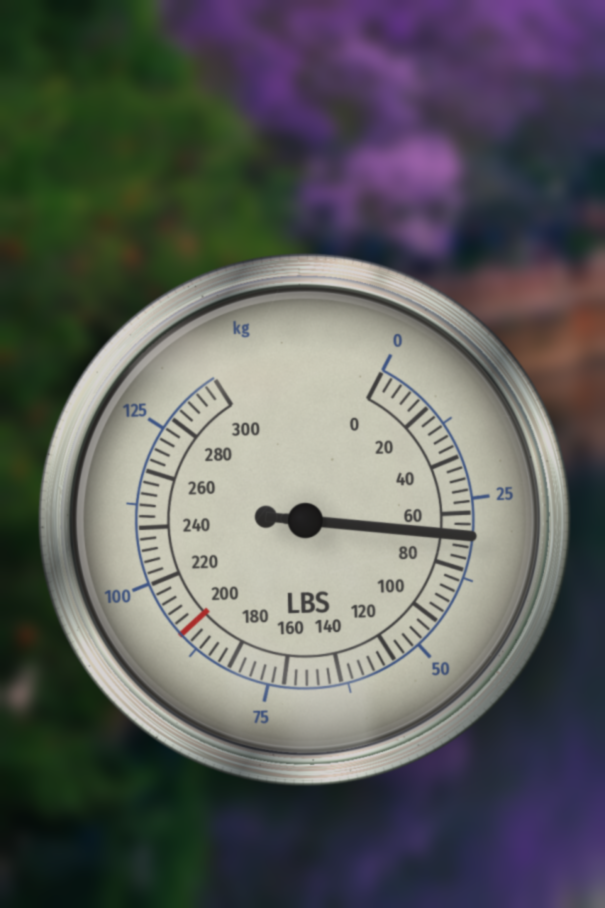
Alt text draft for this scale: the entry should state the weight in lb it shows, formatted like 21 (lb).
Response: 68 (lb)
